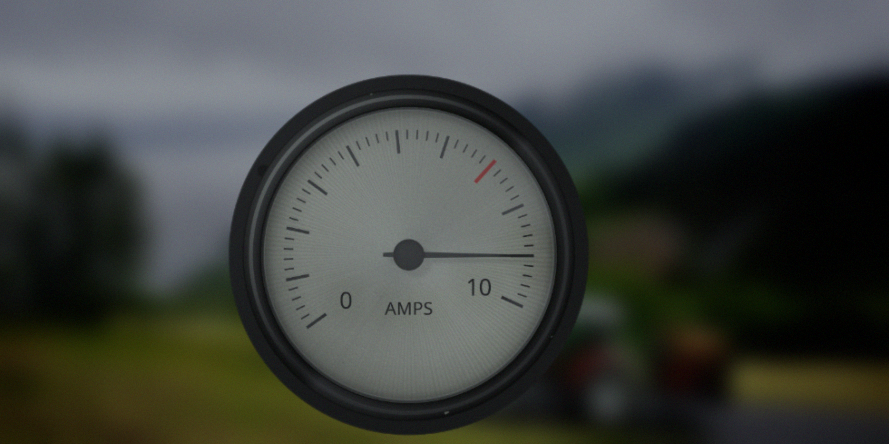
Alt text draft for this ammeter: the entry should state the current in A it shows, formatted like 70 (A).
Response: 9 (A)
